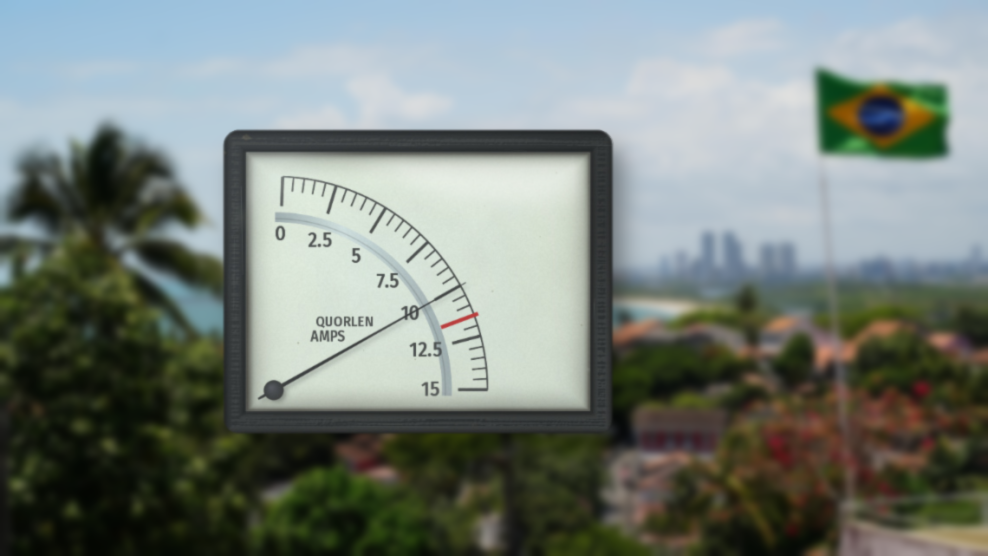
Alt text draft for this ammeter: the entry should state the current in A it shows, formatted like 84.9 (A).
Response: 10 (A)
